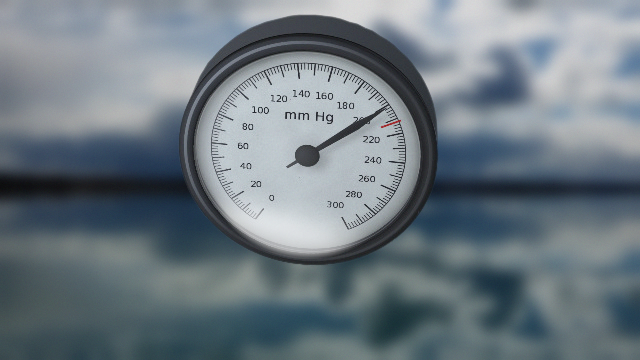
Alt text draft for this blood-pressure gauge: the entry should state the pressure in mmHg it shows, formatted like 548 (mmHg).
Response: 200 (mmHg)
